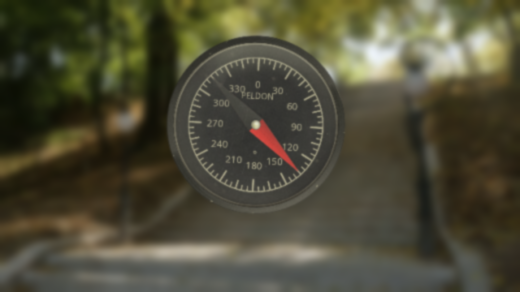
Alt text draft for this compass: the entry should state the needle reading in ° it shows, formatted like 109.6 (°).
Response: 135 (°)
